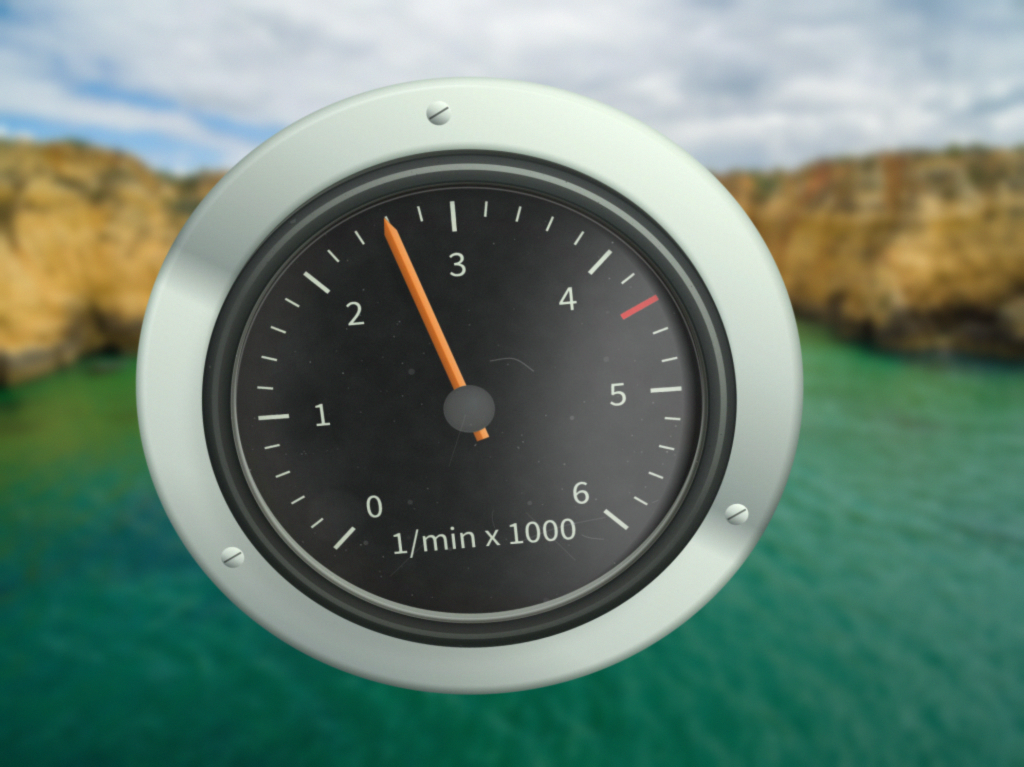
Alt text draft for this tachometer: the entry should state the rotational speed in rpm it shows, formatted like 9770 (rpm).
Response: 2600 (rpm)
